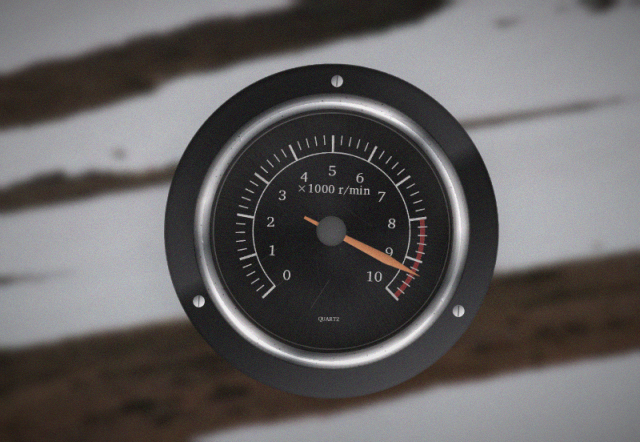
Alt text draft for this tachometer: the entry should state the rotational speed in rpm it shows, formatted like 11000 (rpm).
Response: 9300 (rpm)
